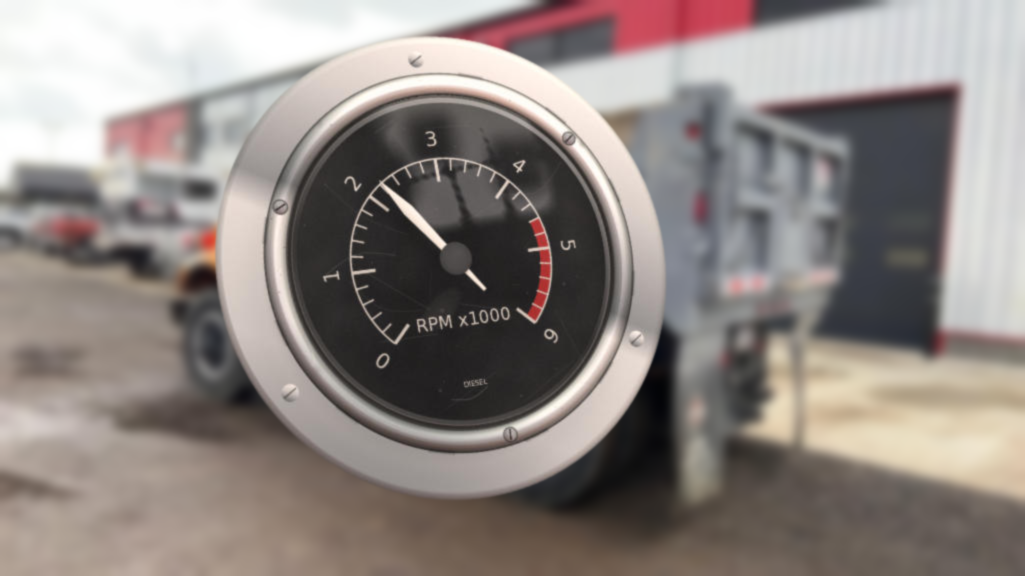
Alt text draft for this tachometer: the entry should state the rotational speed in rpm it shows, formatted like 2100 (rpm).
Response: 2200 (rpm)
